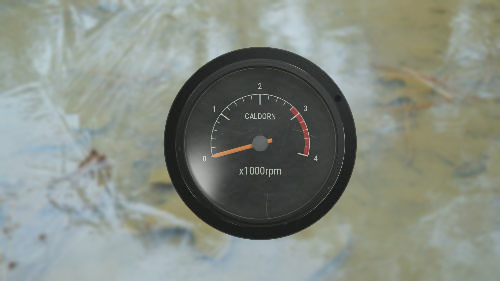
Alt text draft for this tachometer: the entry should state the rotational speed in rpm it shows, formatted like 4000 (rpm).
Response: 0 (rpm)
